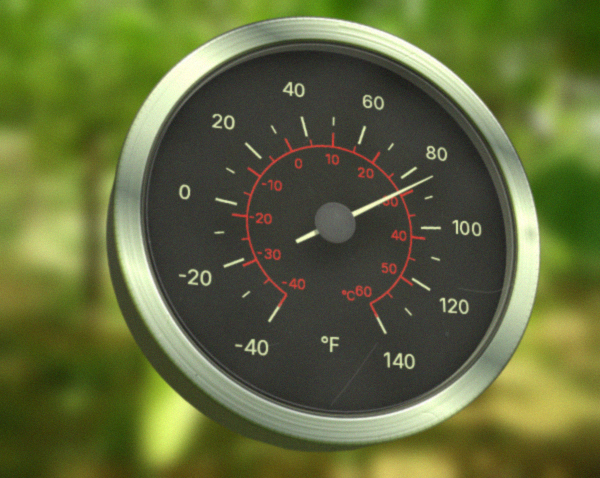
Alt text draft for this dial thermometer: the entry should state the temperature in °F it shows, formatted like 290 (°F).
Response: 85 (°F)
